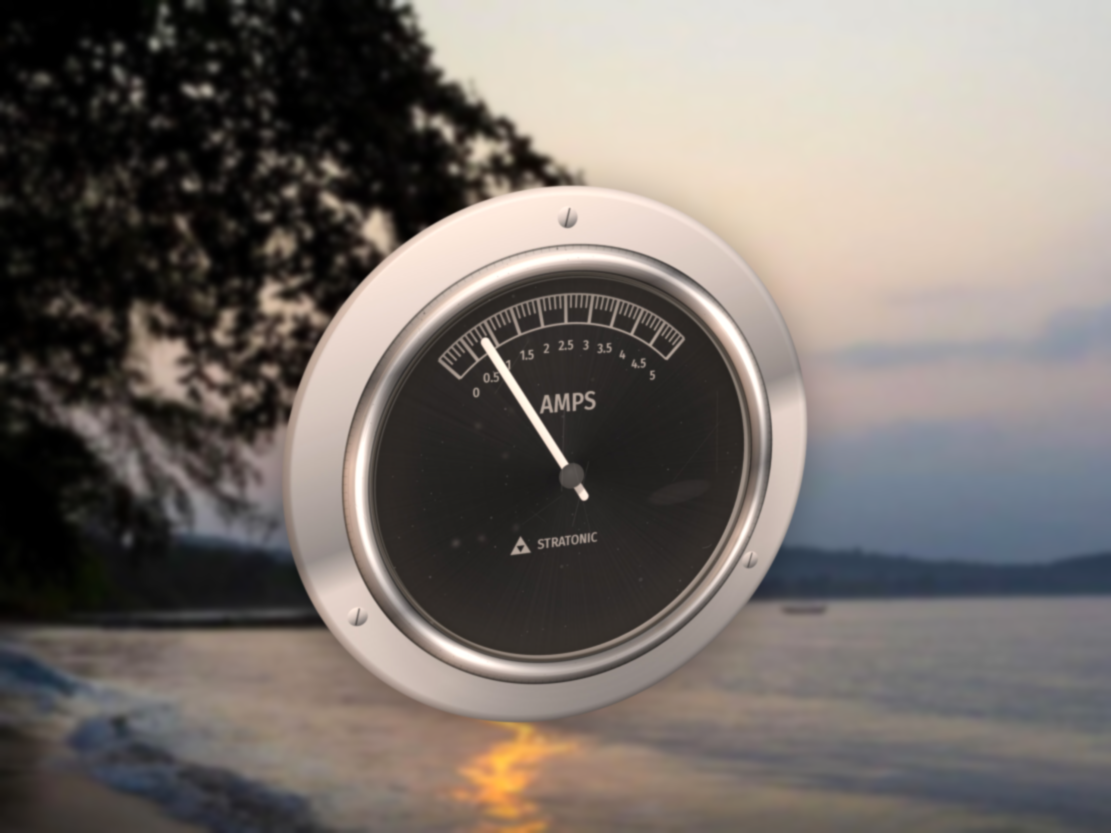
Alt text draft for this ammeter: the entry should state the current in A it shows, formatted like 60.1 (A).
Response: 0.8 (A)
